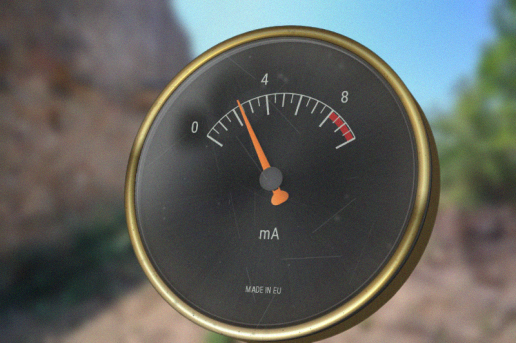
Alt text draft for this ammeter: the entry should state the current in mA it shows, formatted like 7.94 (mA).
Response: 2.5 (mA)
